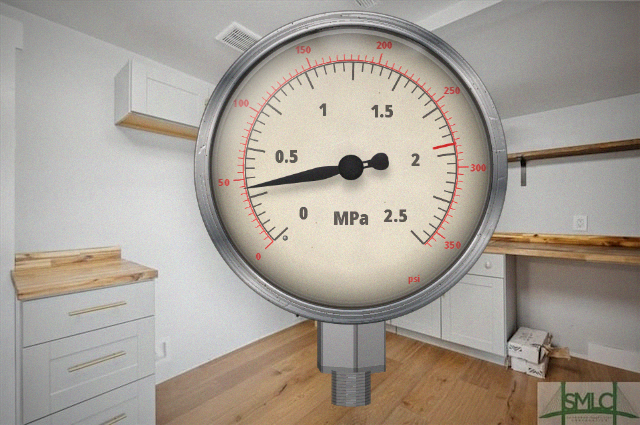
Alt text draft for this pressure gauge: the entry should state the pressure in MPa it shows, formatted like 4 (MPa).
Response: 0.3 (MPa)
